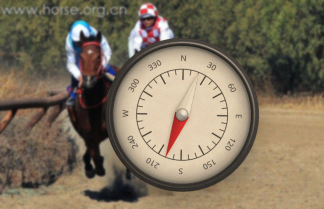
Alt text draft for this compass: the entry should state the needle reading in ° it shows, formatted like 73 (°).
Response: 200 (°)
